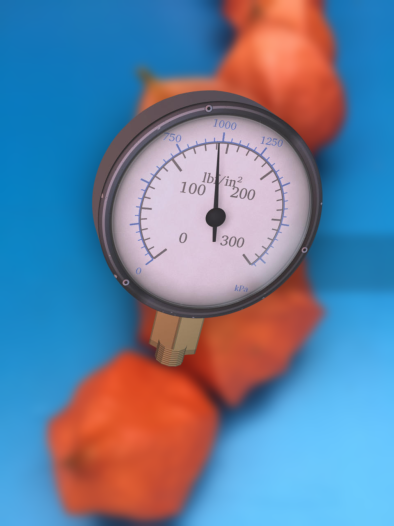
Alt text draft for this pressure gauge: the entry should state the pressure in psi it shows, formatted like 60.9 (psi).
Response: 140 (psi)
